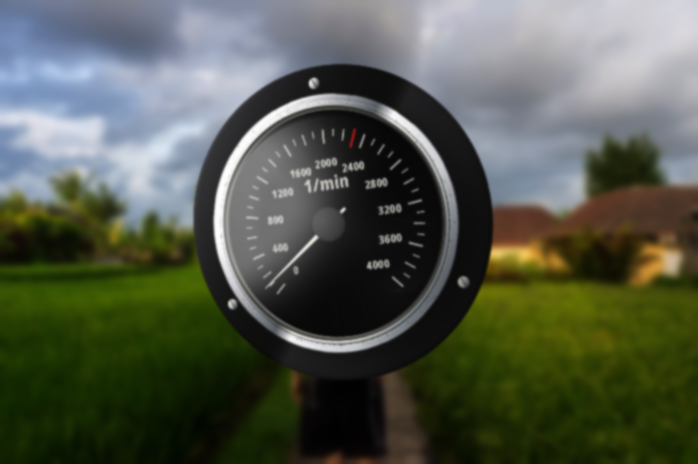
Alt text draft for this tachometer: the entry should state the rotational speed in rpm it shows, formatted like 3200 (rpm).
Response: 100 (rpm)
